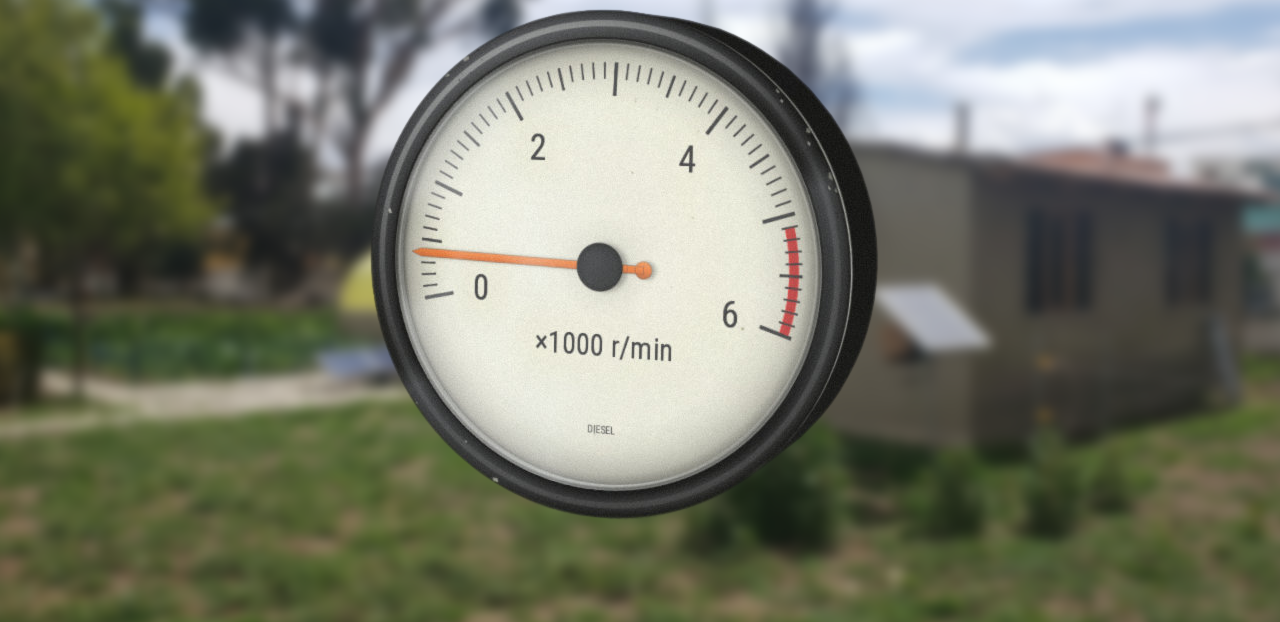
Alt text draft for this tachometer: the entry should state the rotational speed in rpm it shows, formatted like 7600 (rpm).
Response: 400 (rpm)
